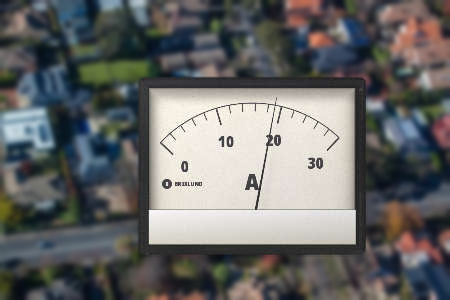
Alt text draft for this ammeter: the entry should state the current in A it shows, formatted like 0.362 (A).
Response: 19 (A)
